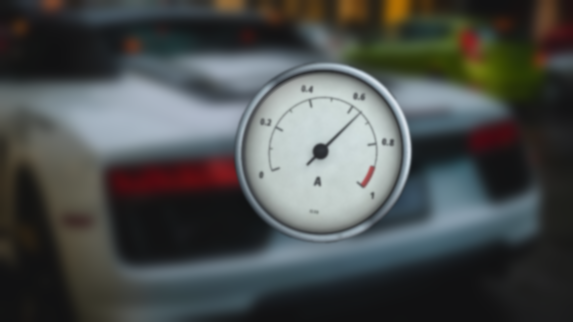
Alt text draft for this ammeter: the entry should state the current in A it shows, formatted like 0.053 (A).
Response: 0.65 (A)
